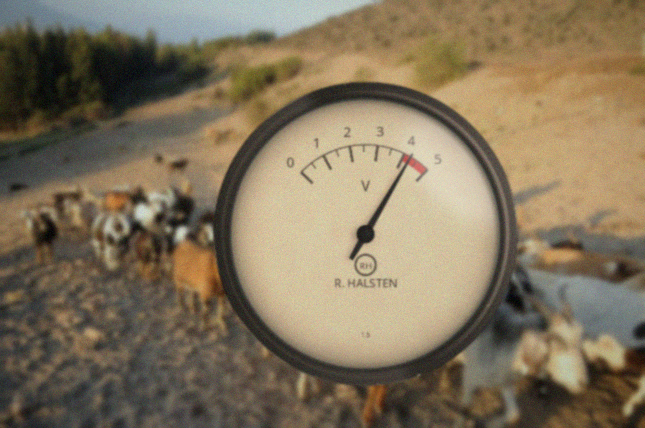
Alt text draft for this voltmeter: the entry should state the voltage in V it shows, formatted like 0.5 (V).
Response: 4.25 (V)
